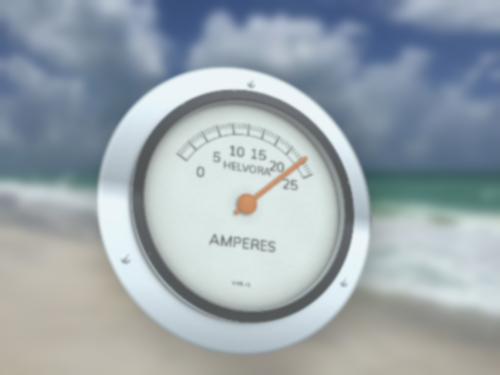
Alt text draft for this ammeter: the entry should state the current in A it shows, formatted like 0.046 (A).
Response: 22.5 (A)
